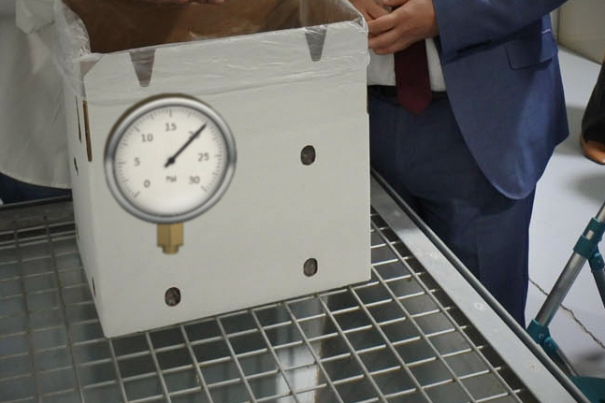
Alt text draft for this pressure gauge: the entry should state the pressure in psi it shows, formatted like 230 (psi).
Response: 20 (psi)
